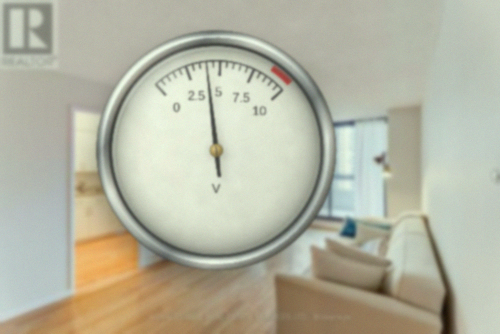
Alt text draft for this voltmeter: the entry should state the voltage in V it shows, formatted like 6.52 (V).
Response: 4 (V)
